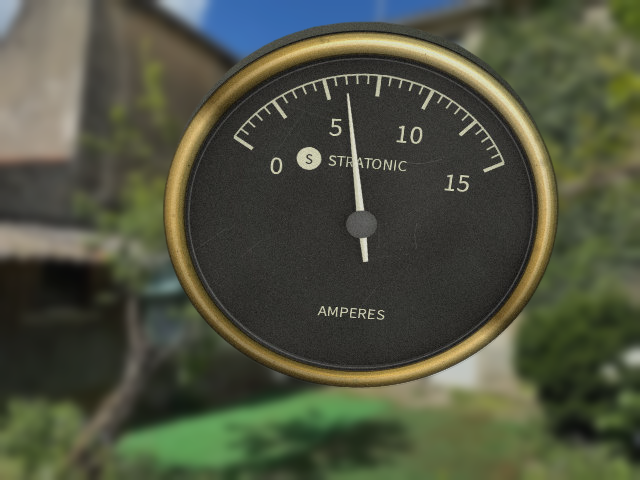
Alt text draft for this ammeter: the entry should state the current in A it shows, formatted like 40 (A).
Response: 6 (A)
